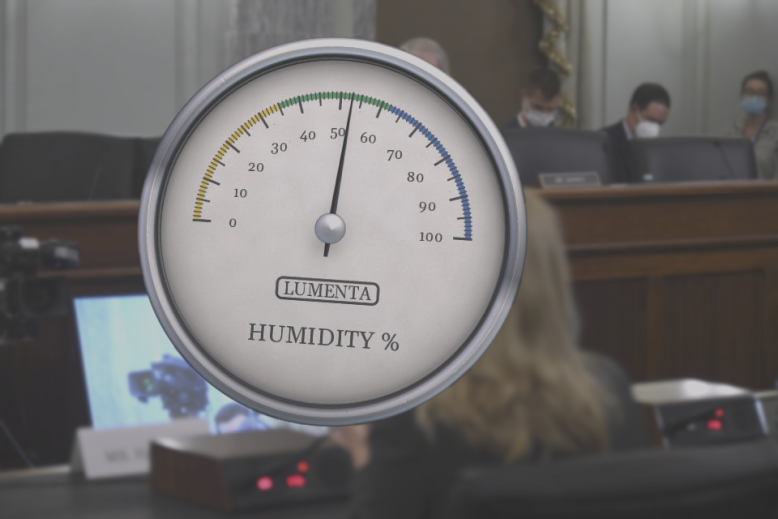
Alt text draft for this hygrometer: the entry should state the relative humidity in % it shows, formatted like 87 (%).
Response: 53 (%)
